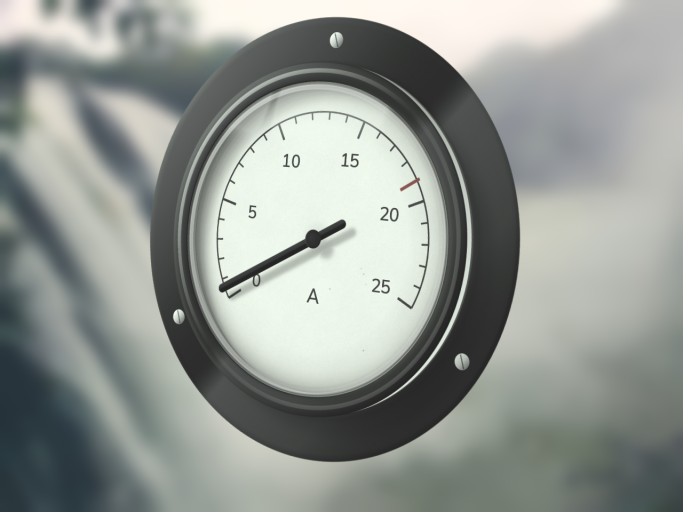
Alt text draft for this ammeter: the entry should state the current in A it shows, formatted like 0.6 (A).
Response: 0.5 (A)
